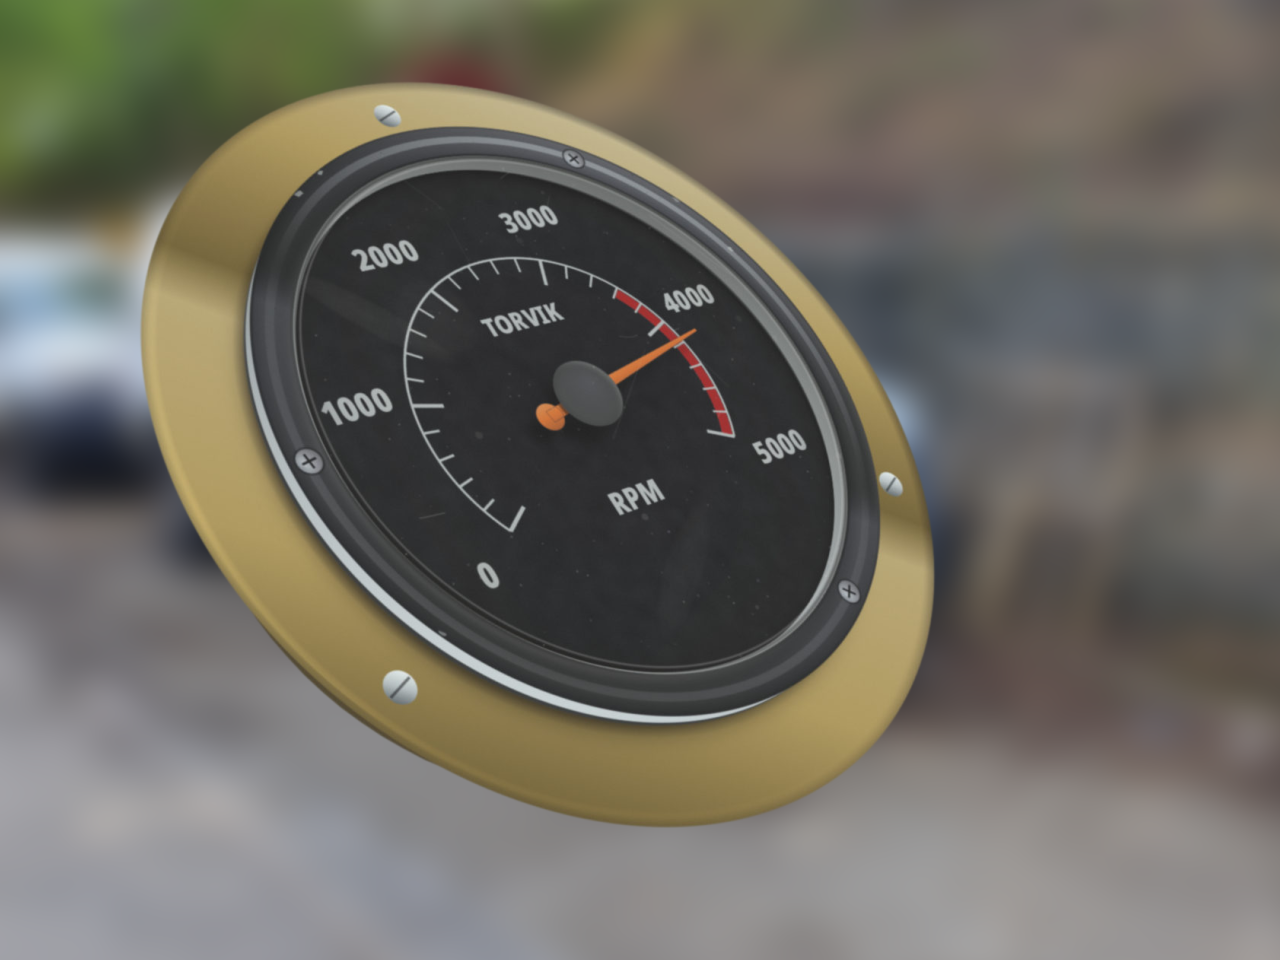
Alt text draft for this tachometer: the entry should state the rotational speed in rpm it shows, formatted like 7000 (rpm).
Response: 4200 (rpm)
